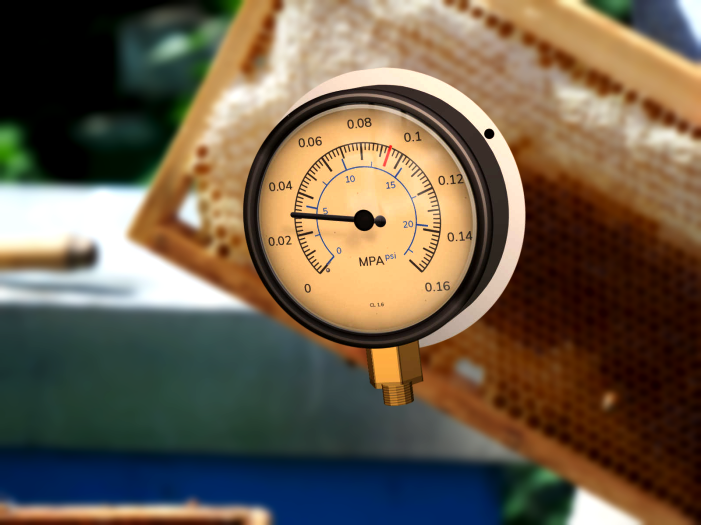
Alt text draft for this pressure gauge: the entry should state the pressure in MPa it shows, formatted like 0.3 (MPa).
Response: 0.03 (MPa)
